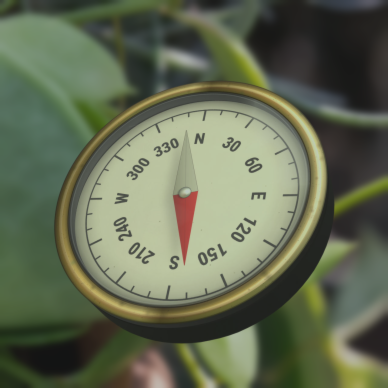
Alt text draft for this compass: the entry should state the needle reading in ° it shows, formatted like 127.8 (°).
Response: 170 (°)
